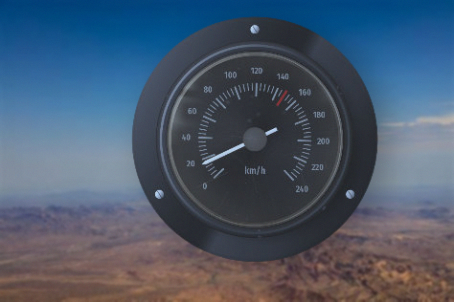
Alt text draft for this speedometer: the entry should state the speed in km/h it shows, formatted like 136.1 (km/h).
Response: 16 (km/h)
